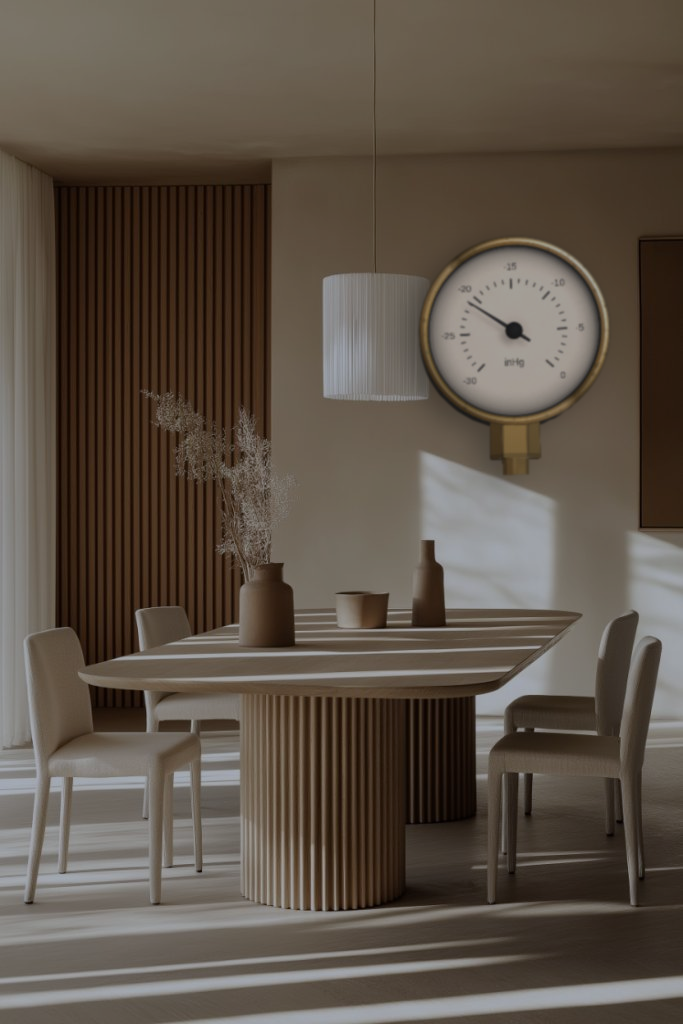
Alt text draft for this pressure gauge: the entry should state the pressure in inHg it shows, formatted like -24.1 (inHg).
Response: -21 (inHg)
